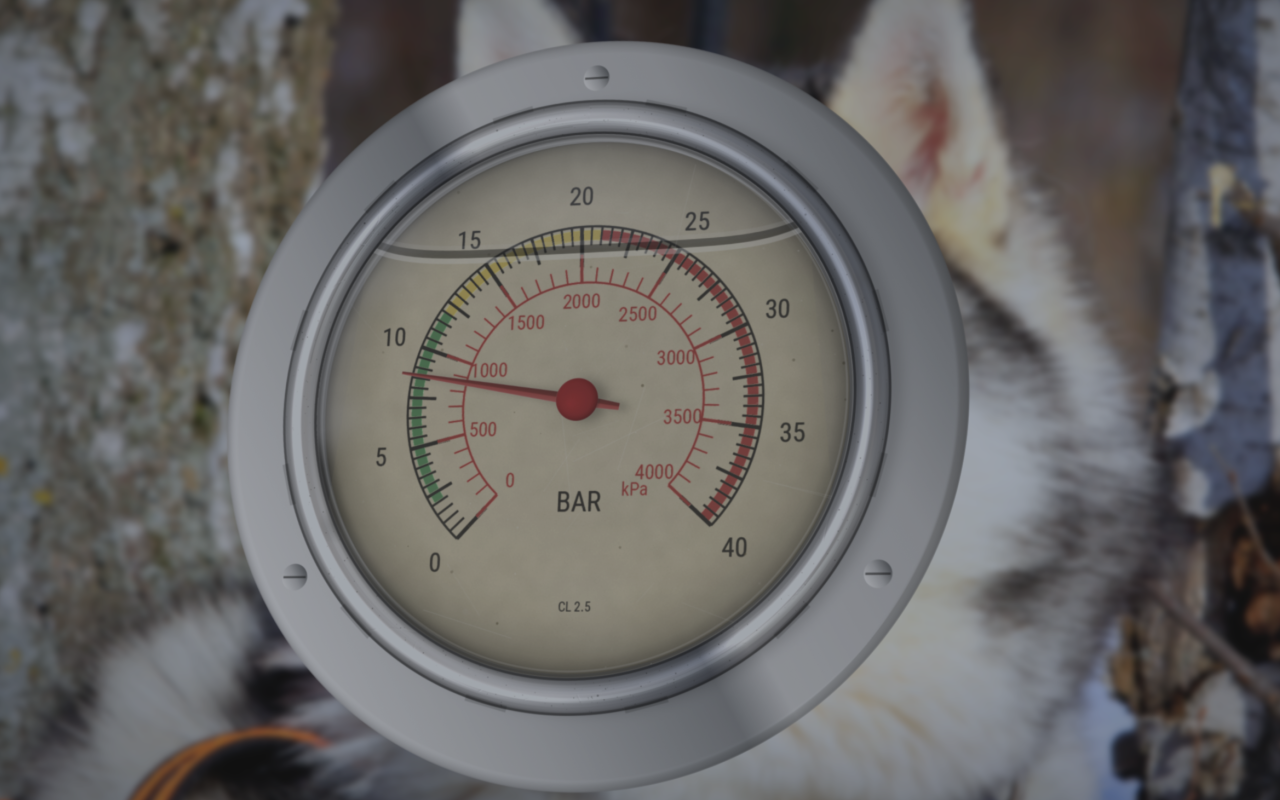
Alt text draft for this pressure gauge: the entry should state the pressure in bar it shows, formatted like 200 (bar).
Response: 8.5 (bar)
